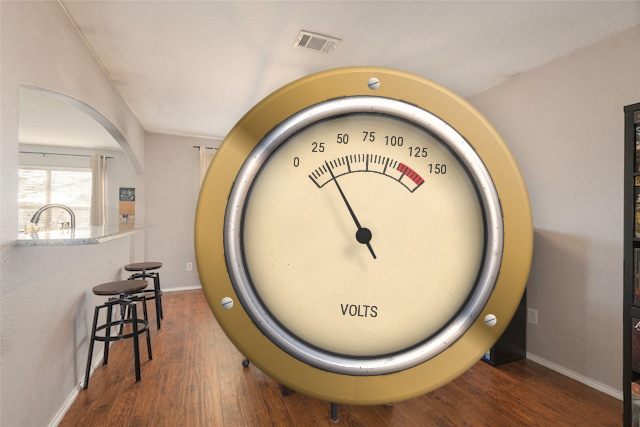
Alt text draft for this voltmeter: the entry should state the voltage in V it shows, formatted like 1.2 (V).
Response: 25 (V)
